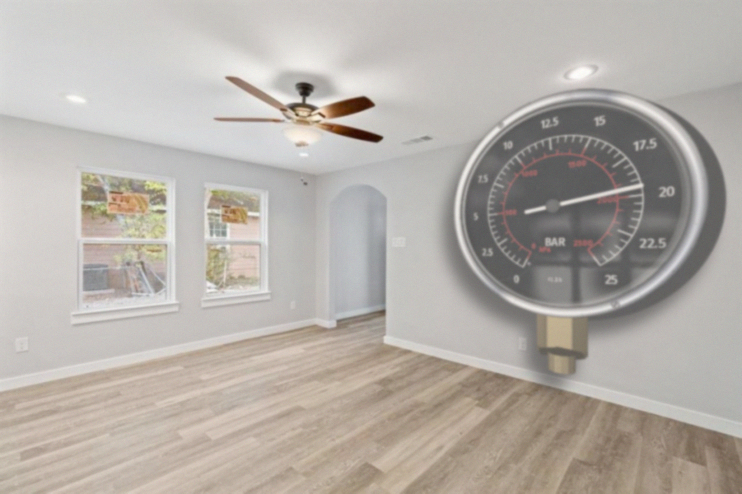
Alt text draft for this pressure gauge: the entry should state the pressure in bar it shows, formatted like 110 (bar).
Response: 19.5 (bar)
